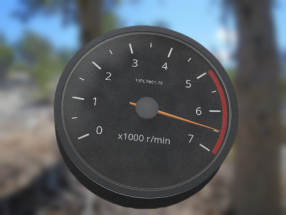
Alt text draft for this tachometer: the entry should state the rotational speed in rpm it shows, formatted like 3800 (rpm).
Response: 6500 (rpm)
